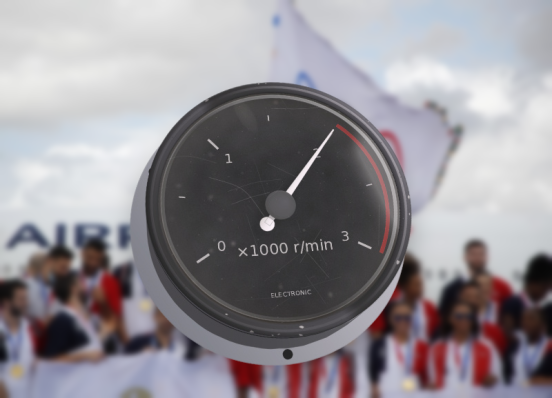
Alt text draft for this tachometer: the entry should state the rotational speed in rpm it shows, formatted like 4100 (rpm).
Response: 2000 (rpm)
